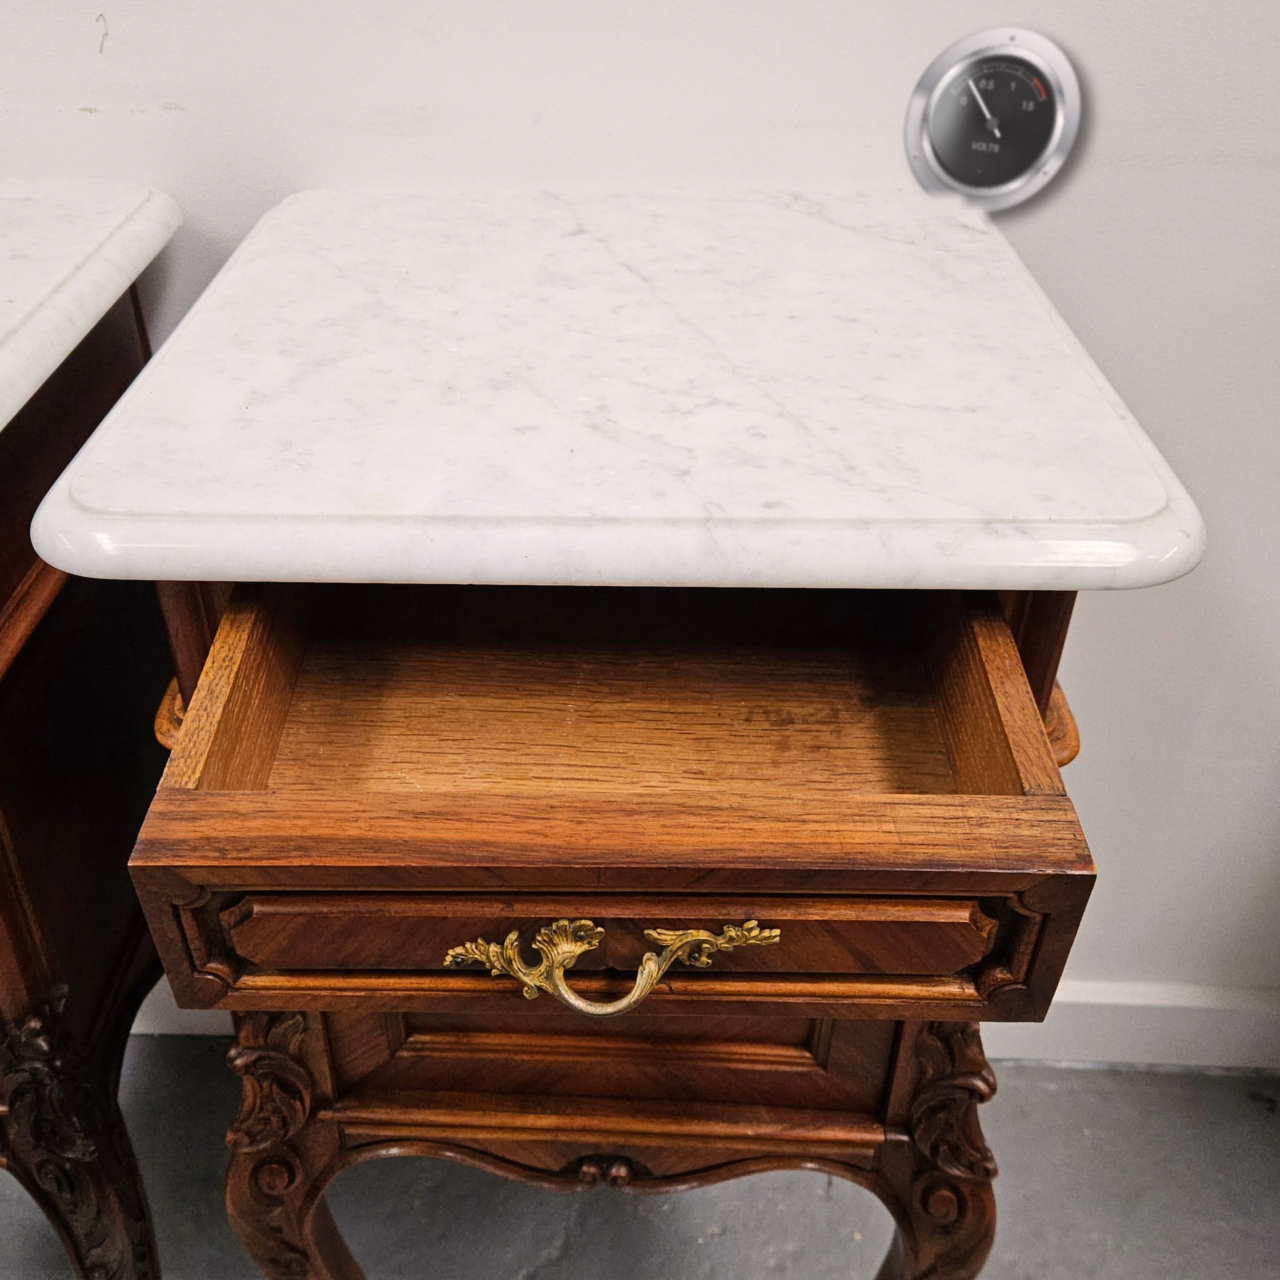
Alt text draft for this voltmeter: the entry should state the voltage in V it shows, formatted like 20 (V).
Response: 0.25 (V)
